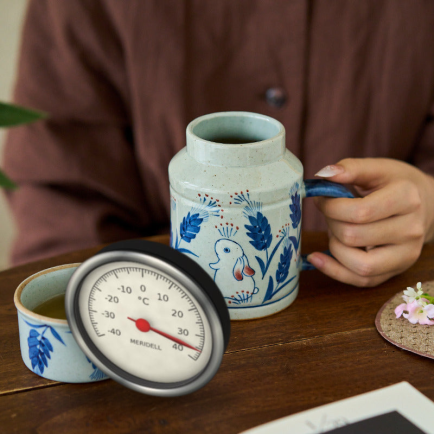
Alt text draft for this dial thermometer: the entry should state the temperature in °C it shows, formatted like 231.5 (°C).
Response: 35 (°C)
